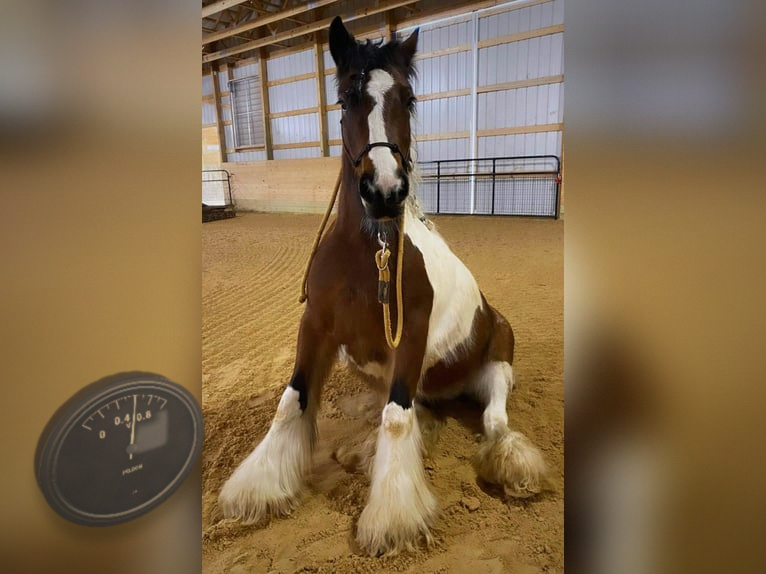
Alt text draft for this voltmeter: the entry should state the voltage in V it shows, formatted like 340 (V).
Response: 0.6 (V)
